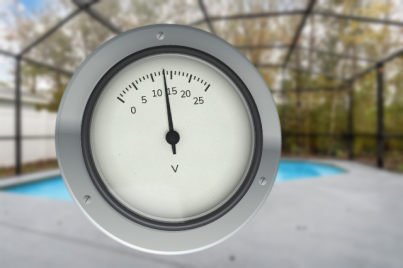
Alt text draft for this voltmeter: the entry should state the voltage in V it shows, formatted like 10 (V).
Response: 13 (V)
